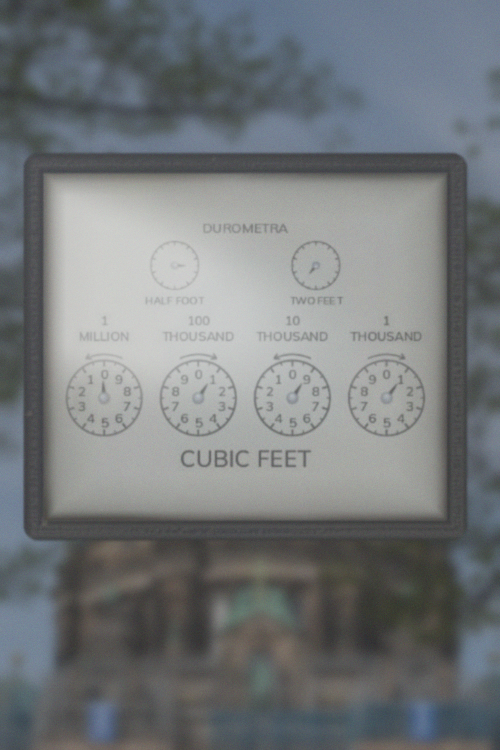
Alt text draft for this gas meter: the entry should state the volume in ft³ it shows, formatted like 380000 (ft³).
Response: 9100 (ft³)
